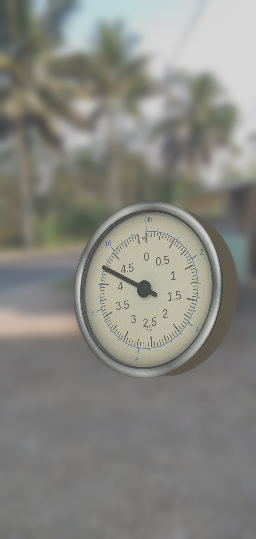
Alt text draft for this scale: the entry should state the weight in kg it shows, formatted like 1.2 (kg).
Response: 4.25 (kg)
